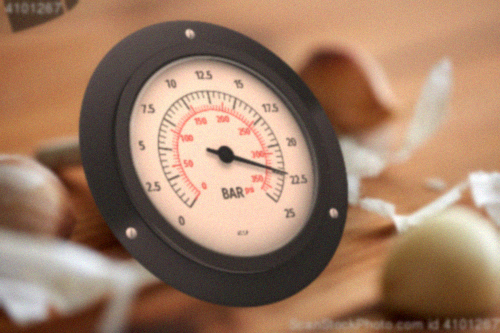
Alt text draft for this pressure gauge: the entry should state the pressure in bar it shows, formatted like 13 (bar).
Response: 22.5 (bar)
